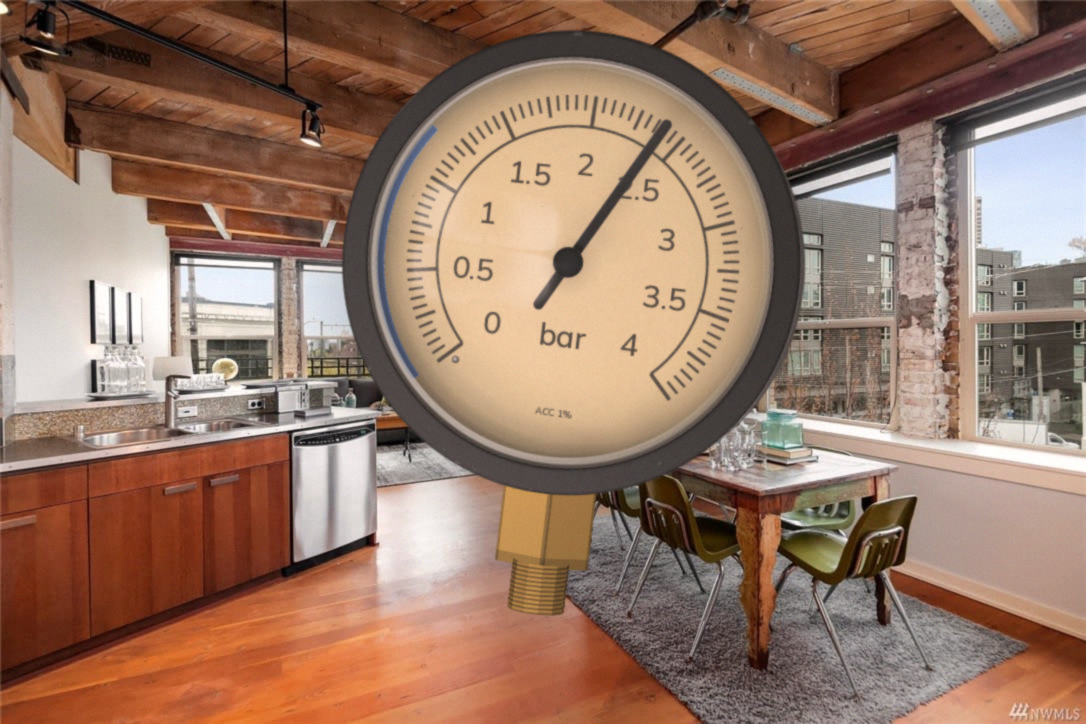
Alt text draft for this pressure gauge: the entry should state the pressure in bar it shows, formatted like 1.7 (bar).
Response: 2.4 (bar)
